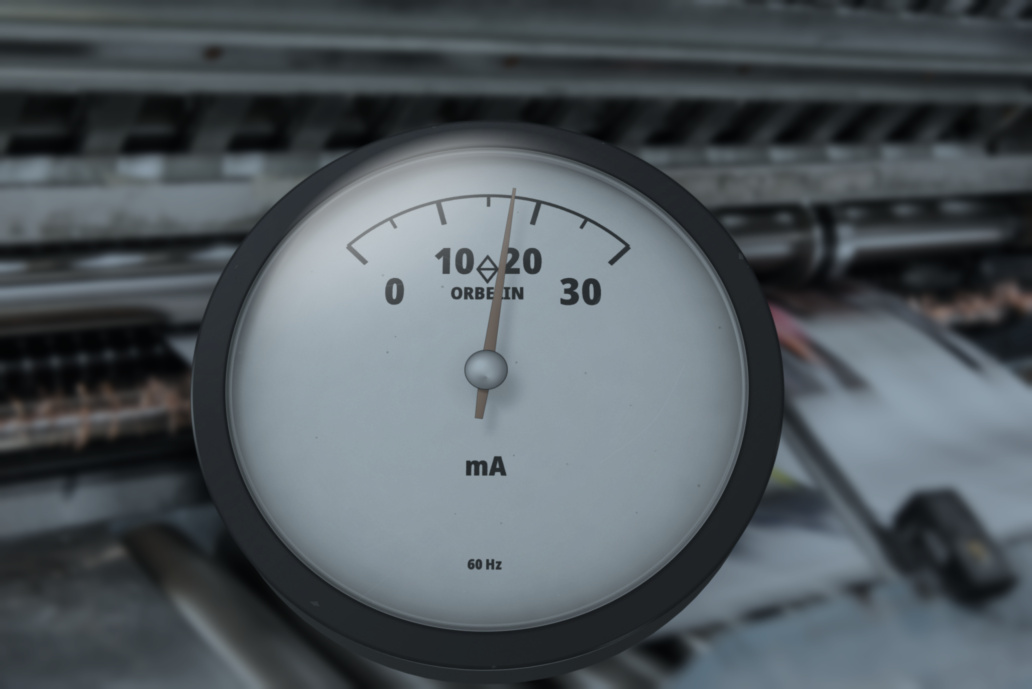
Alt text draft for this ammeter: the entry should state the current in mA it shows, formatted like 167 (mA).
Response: 17.5 (mA)
